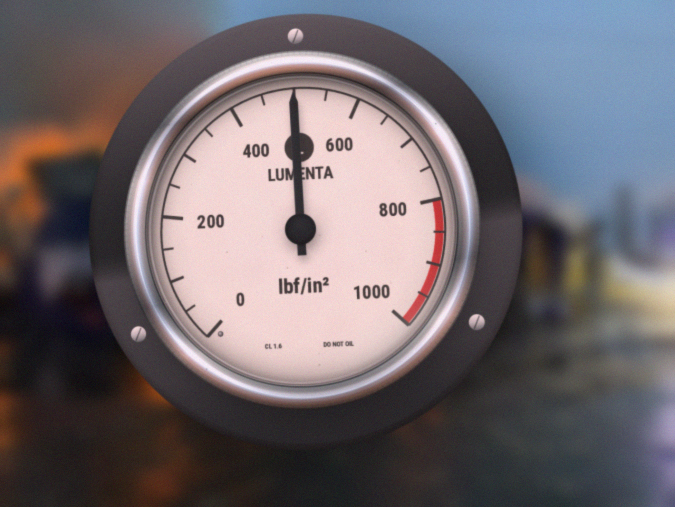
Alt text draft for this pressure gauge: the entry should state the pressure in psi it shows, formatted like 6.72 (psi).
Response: 500 (psi)
